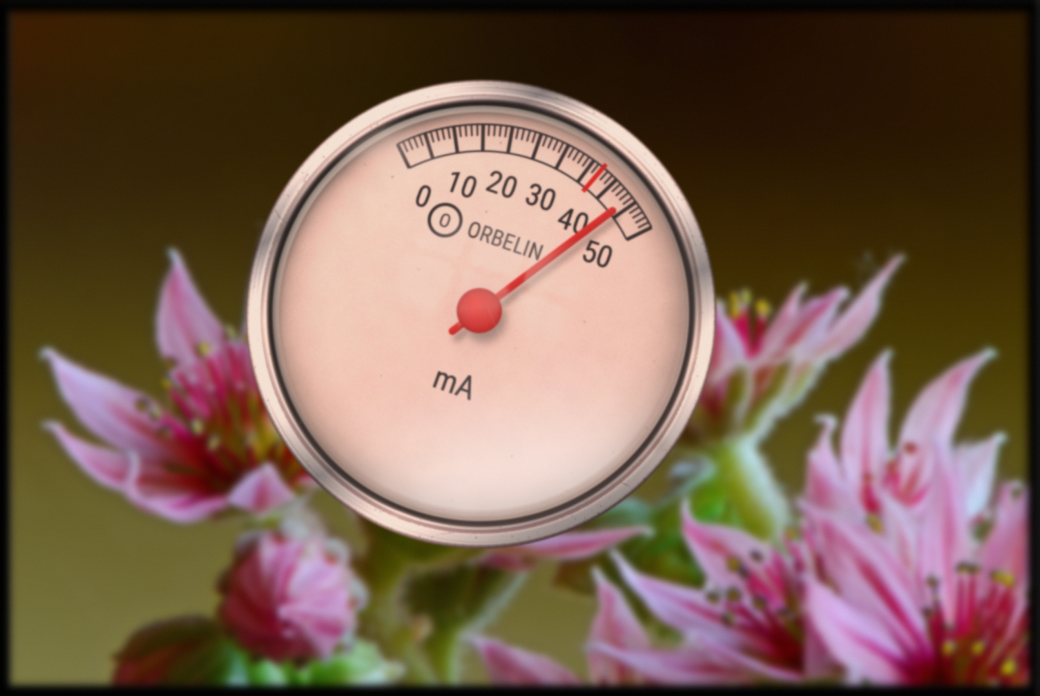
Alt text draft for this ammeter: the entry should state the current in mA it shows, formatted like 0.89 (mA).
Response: 44 (mA)
